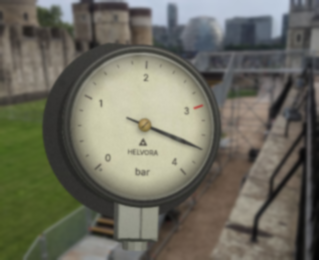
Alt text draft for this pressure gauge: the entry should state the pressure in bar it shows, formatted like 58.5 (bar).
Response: 3.6 (bar)
